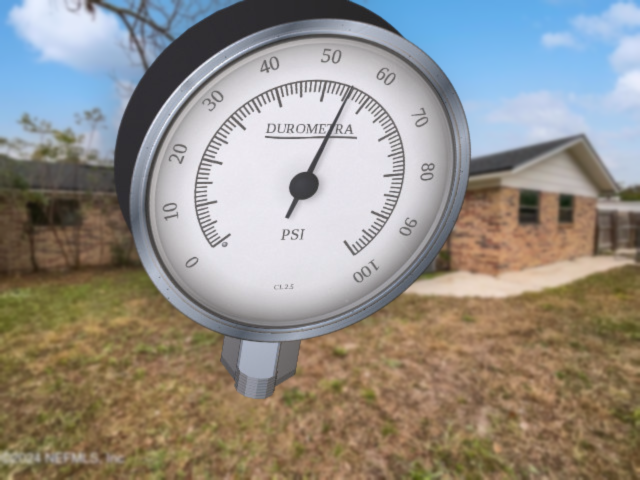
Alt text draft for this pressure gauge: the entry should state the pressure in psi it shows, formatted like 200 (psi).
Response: 55 (psi)
